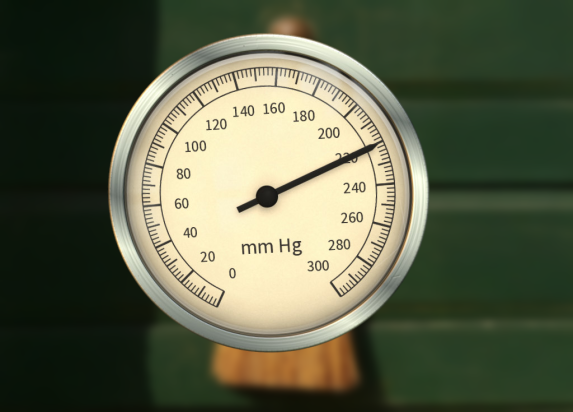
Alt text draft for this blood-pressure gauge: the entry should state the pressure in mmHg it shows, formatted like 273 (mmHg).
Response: 220 (mmHg)
